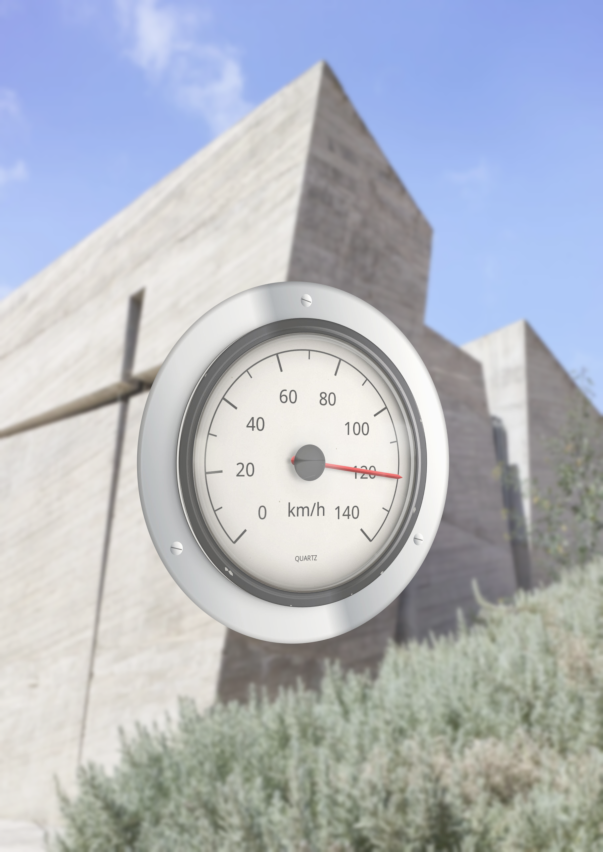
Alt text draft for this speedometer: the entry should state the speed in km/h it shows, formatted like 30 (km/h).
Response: 120 (km/h)
